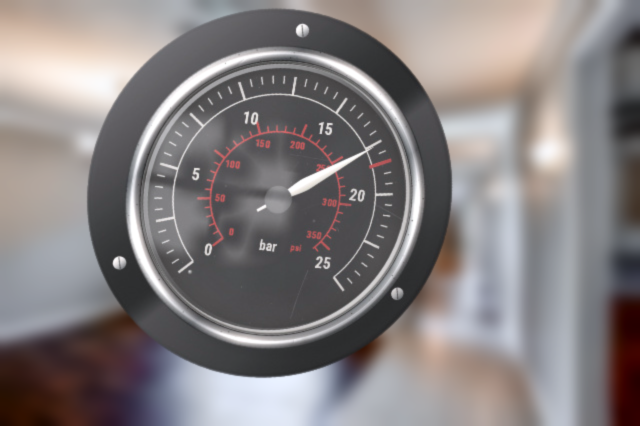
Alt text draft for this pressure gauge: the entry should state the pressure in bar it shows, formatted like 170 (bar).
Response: 17.5 (bar)
